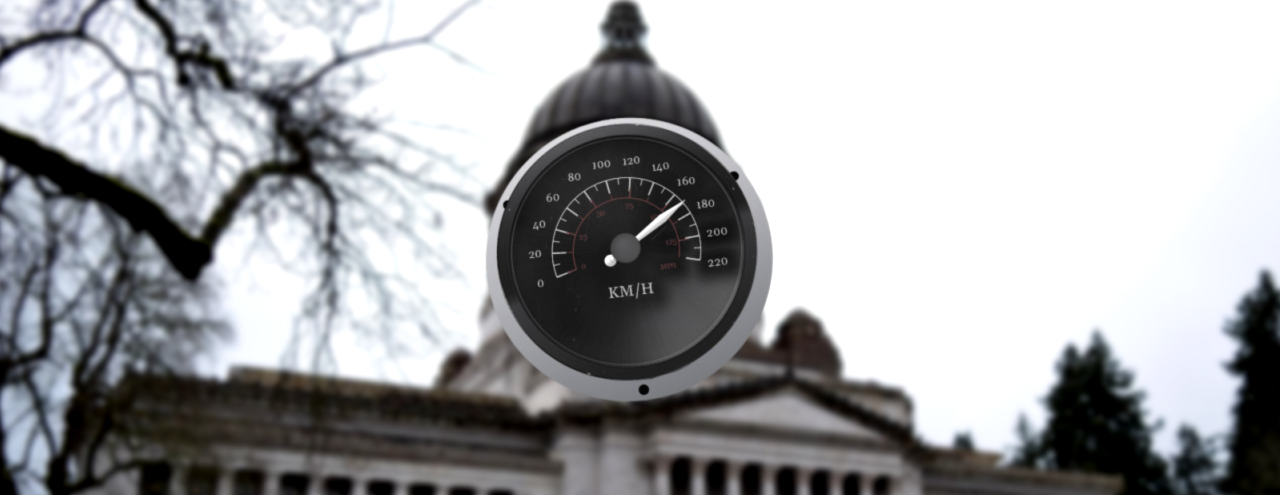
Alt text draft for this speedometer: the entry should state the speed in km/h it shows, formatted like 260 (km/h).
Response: 170 (km/h)
